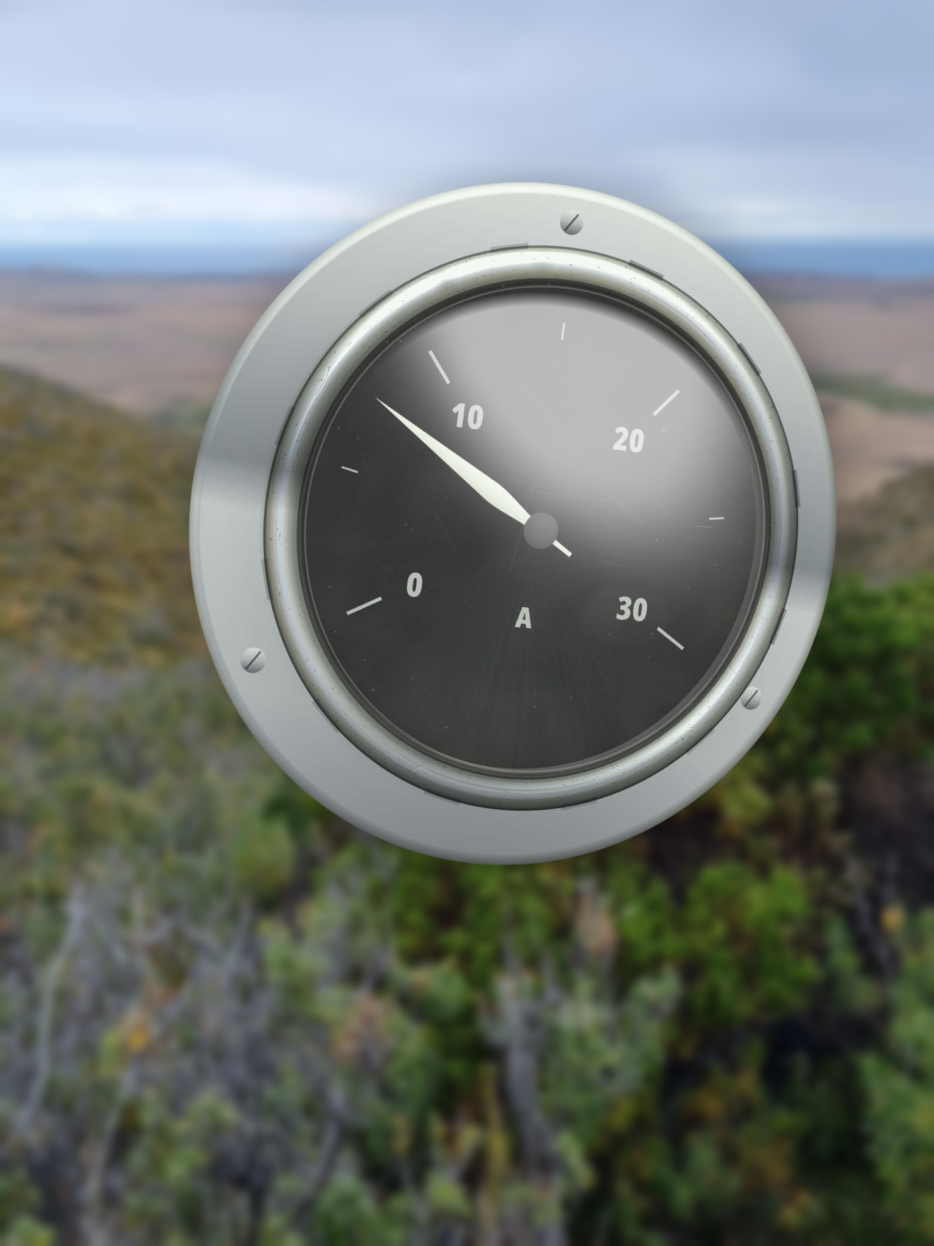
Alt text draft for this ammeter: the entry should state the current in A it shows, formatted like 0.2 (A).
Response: 7.5 (A)
